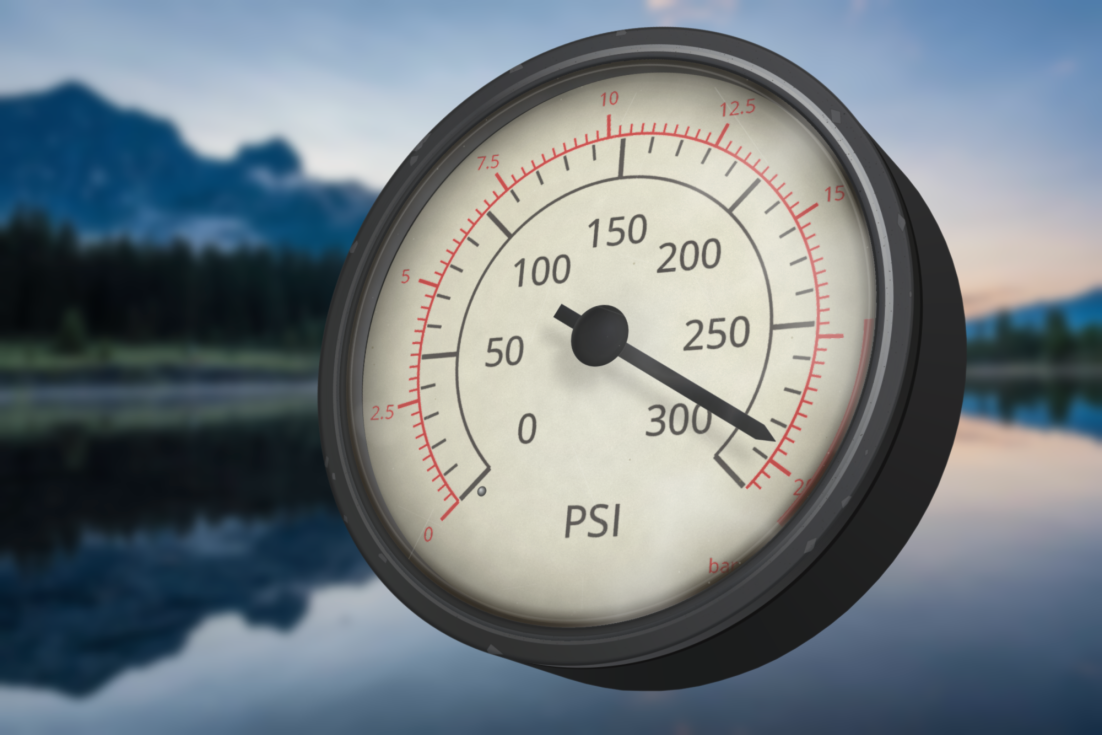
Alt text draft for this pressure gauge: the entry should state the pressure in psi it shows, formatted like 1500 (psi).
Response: 285 (psi)
